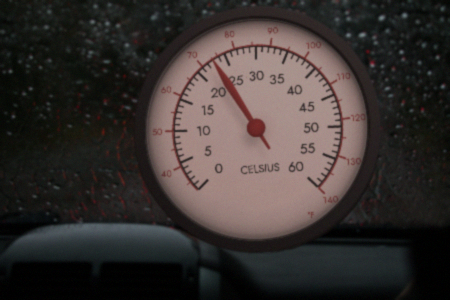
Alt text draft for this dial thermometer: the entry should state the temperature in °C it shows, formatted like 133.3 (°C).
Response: 23 (°C)
